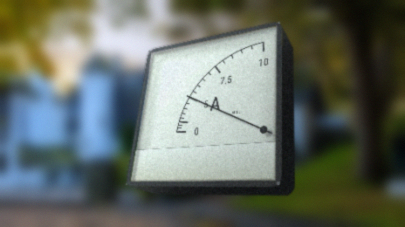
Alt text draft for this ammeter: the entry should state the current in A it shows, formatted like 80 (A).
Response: 5 (A)
